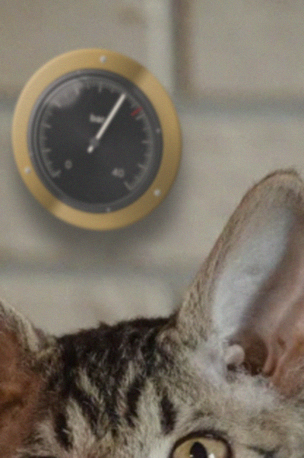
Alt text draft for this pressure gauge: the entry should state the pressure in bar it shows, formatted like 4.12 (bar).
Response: 24 (bar)
